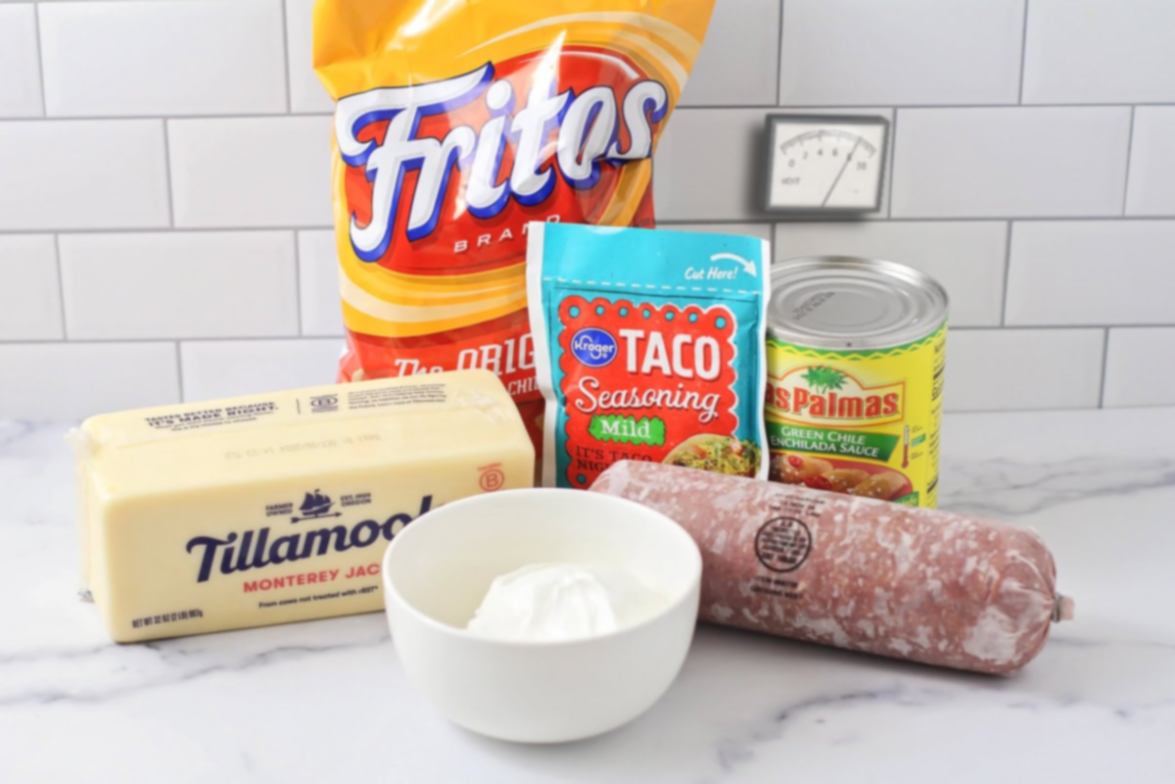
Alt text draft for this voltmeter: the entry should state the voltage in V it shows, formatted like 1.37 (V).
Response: 8 (V)
